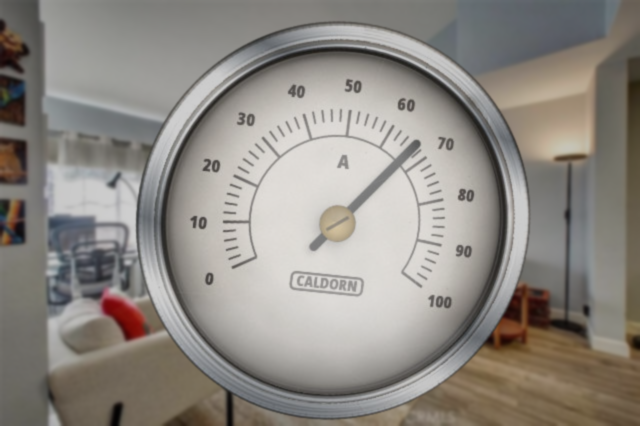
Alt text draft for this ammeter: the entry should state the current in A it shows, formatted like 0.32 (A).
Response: 66 (A)
